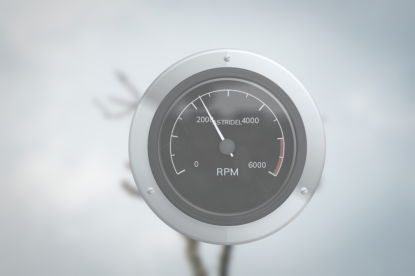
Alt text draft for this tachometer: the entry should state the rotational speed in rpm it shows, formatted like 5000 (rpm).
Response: 2250 (rpm)
